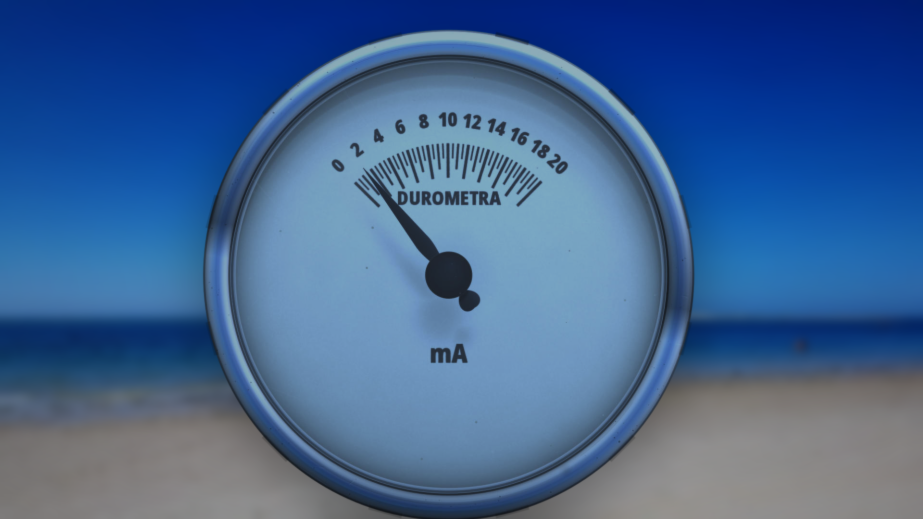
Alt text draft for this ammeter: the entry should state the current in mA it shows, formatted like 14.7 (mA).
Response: 1.5 (mA)
